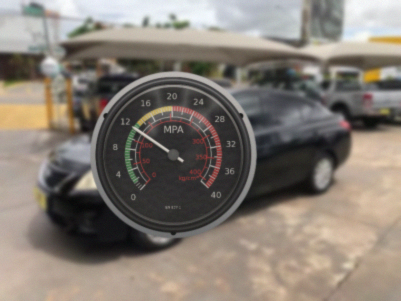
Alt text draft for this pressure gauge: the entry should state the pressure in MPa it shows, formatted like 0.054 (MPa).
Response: 12 (MPa)
